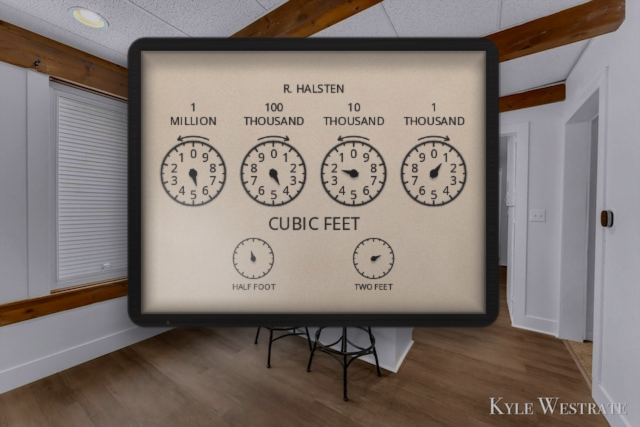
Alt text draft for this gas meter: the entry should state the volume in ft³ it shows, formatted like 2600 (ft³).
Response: 542100 (ft³)
